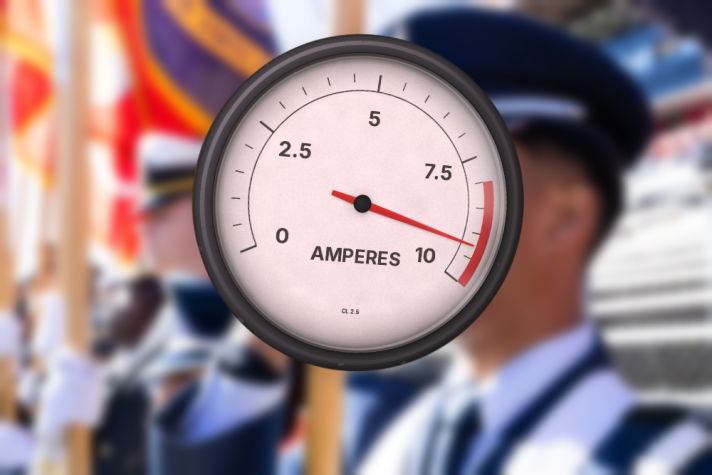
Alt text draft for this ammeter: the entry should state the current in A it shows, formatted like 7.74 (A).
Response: 9.25 (A)
